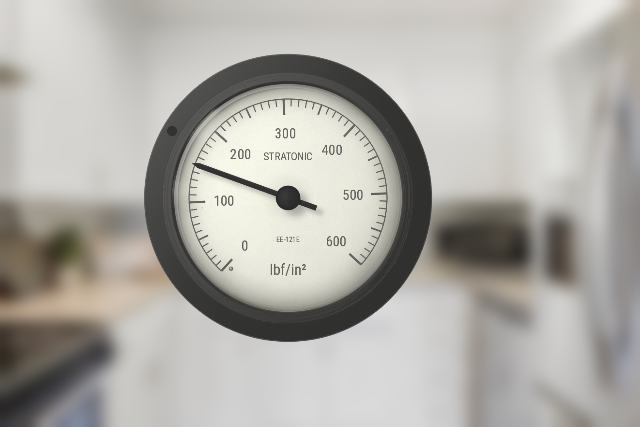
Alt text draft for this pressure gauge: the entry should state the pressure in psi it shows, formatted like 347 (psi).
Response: 150 (psi)
